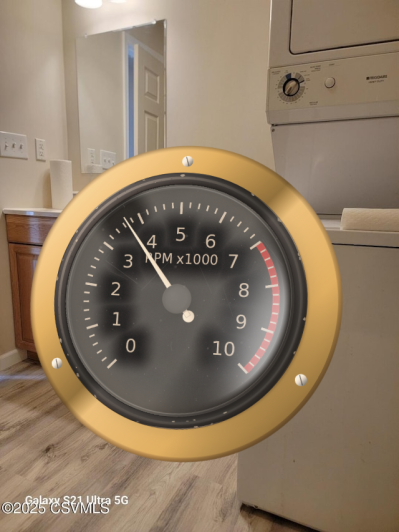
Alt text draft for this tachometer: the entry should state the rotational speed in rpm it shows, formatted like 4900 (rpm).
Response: 3700 (rpm)
